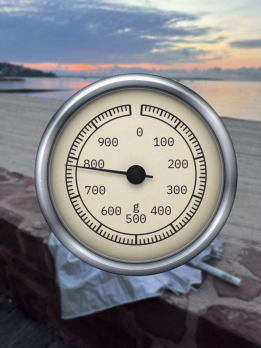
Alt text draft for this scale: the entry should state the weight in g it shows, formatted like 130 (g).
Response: 780 (g)
